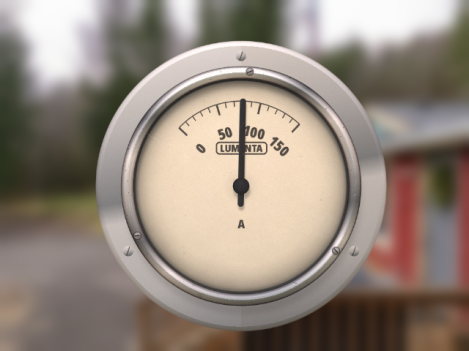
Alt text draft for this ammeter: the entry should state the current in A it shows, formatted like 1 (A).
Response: 80 (A)
